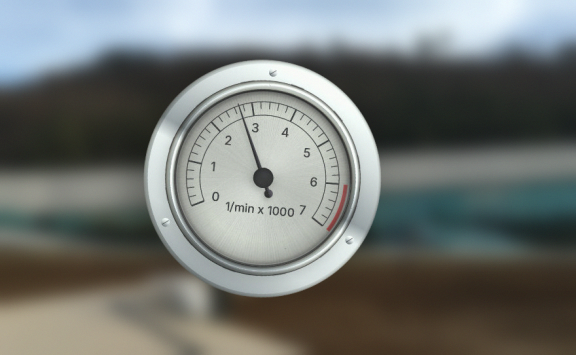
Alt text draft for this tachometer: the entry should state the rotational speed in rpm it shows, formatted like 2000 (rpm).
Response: 2700 (rpm)
